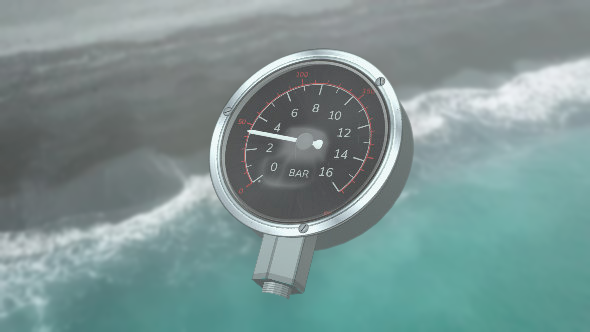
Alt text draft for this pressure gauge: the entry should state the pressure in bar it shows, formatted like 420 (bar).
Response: 3 (bar)
